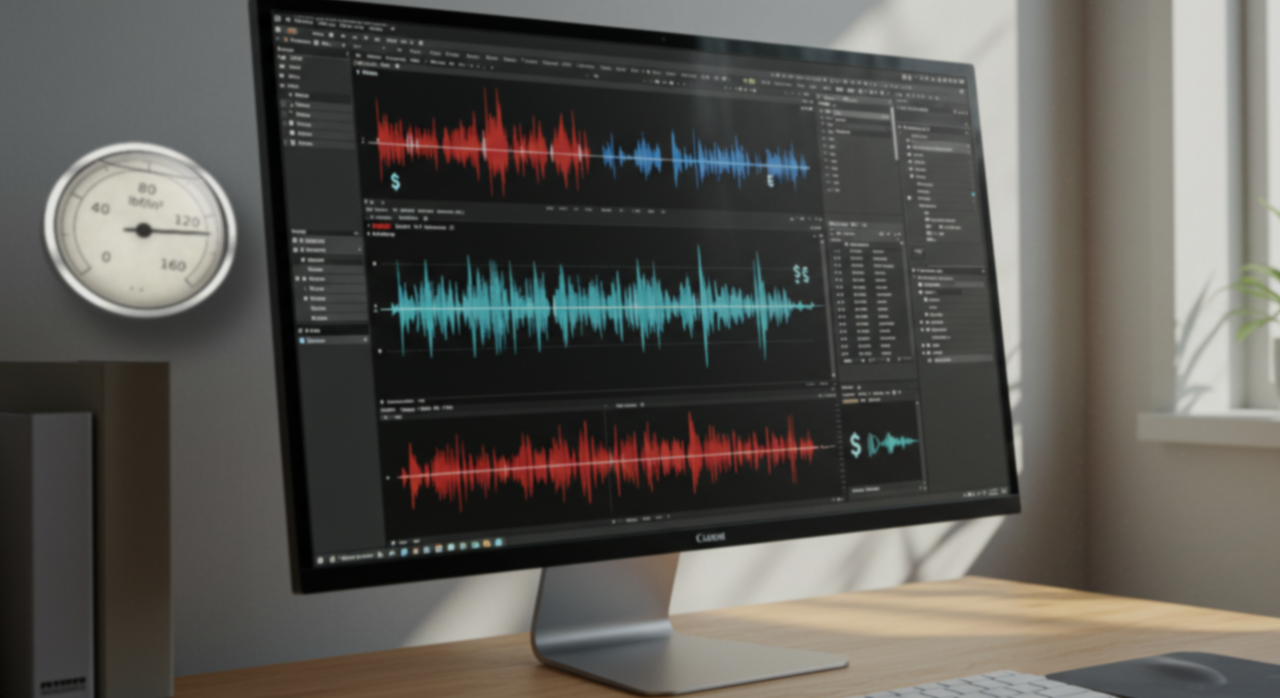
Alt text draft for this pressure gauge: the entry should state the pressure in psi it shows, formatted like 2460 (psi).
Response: 130 (psi)
